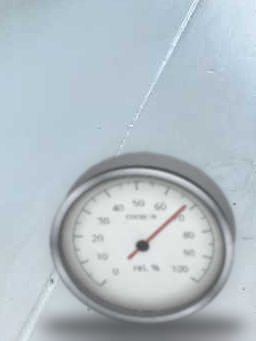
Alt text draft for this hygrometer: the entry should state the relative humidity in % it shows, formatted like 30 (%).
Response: 67.5 (%)
